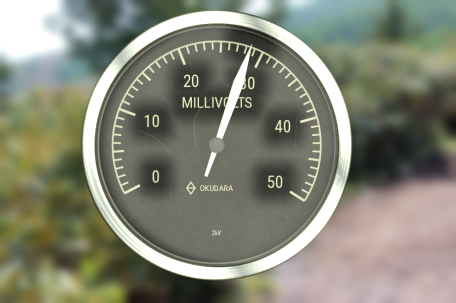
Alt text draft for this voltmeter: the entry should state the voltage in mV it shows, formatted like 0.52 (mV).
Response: 28.5 (mV)
